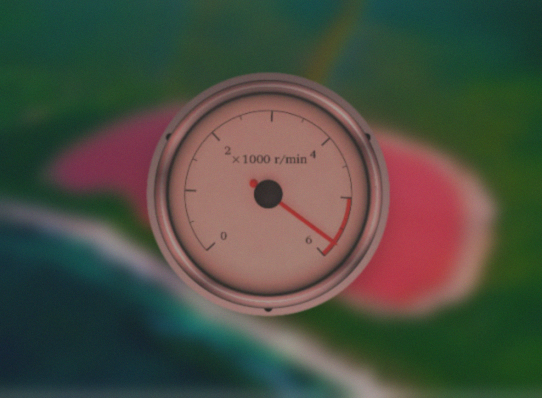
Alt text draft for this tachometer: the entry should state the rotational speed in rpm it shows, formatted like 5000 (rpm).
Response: 5750 (rpm)
